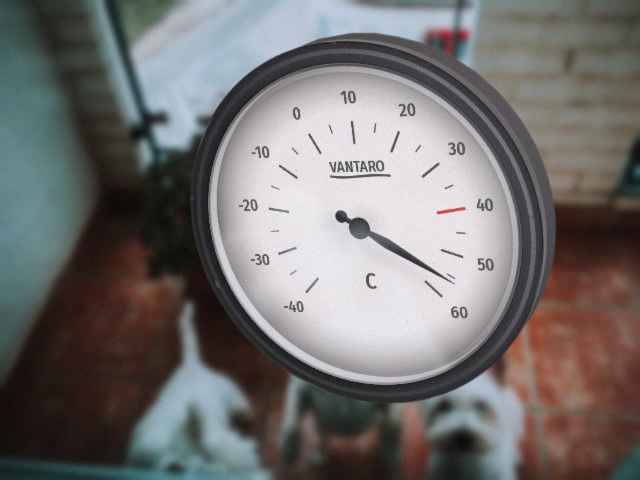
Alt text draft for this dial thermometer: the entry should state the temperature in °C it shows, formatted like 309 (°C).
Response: 55 (°C)
